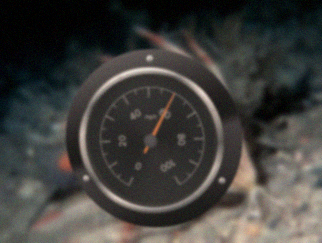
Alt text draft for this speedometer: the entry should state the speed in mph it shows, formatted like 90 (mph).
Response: 60 (mph)
